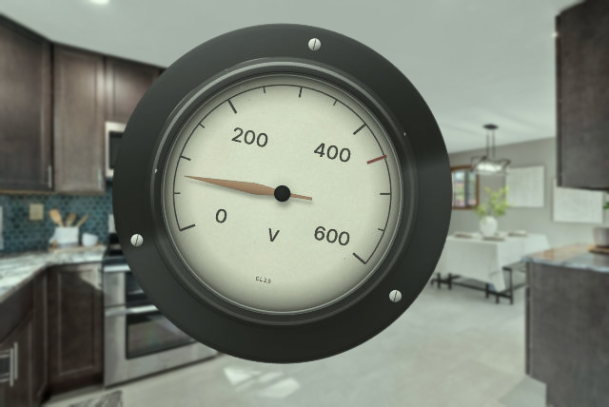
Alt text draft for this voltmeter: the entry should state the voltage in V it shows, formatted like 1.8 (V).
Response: 75 (V)
